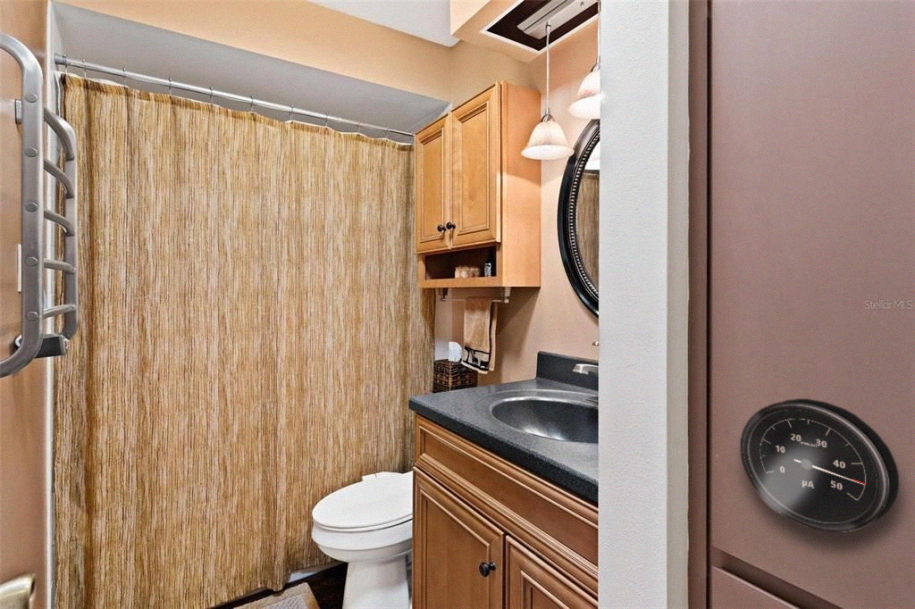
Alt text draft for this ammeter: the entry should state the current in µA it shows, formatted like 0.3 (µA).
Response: 45 (µA)
